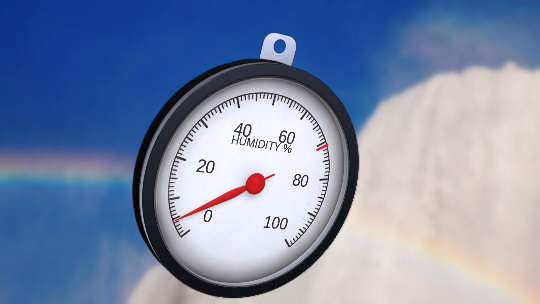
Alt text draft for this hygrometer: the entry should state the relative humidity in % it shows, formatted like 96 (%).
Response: 5 (%)
